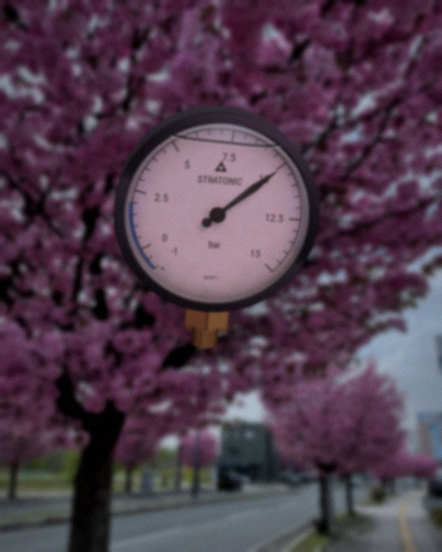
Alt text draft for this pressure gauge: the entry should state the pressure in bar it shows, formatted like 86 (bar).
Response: 10 (bar)
